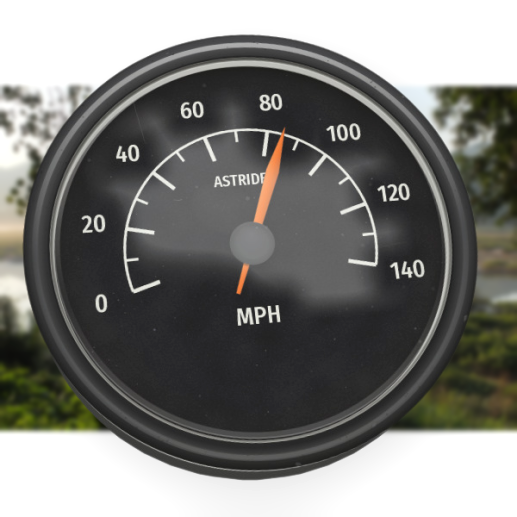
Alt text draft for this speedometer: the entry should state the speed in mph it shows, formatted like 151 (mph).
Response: 85 (mph)
